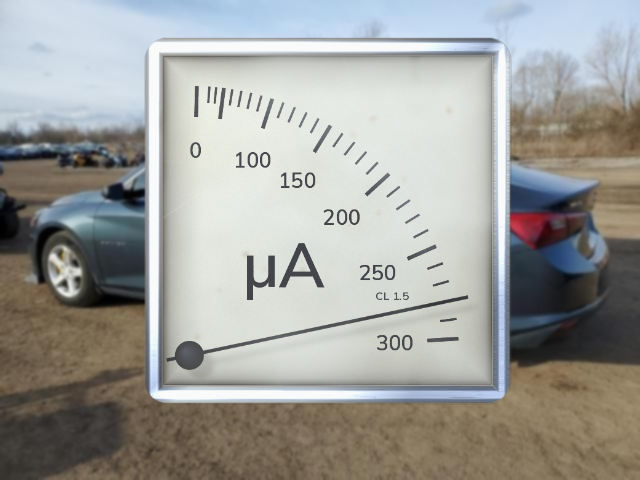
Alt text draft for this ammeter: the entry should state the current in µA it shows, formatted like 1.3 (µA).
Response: 280 (µA)
